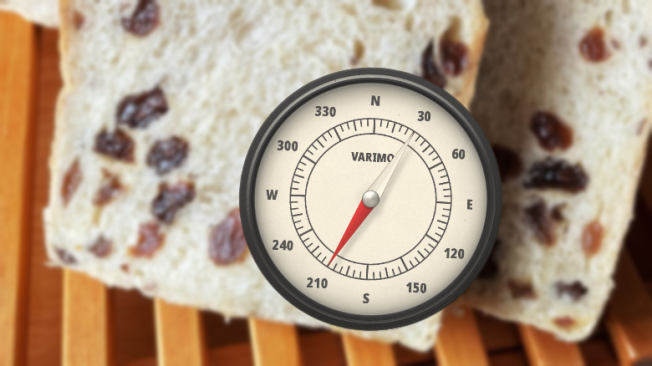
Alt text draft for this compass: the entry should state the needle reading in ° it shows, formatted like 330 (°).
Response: 210 (°)
